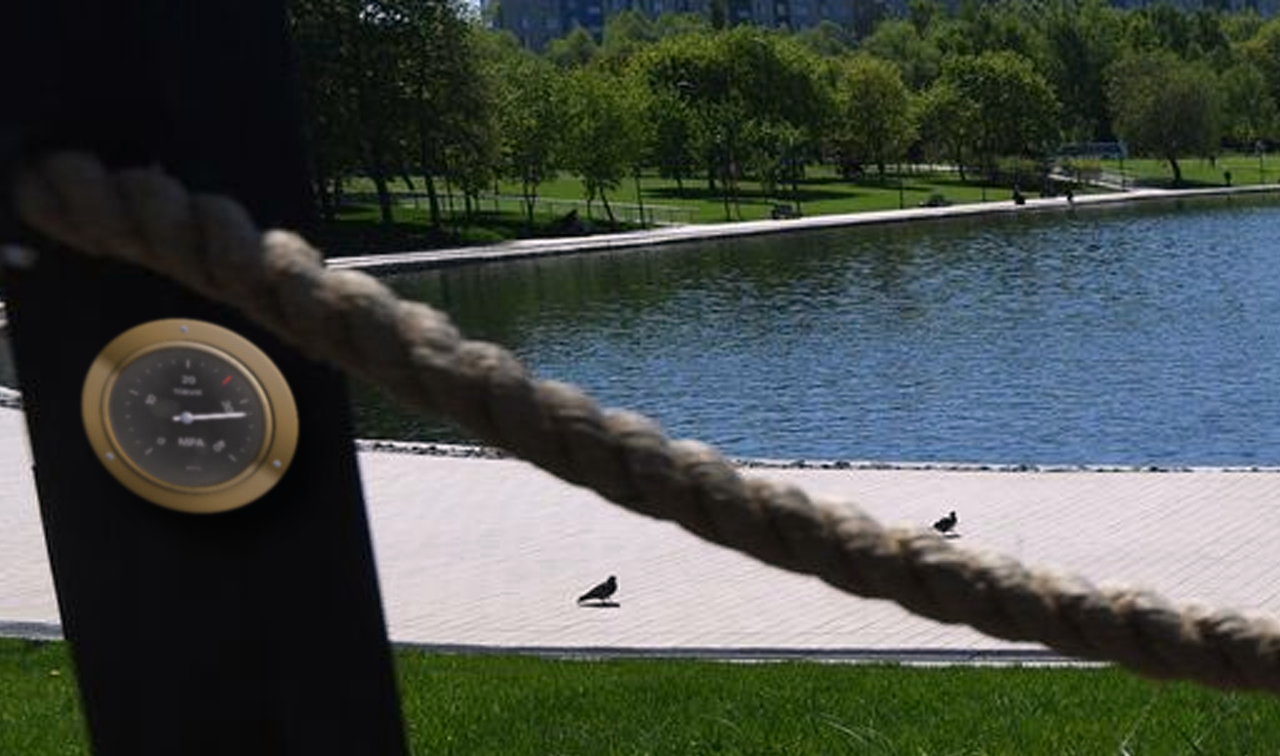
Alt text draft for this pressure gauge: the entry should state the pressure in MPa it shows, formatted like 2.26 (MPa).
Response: 32 (MPa)
